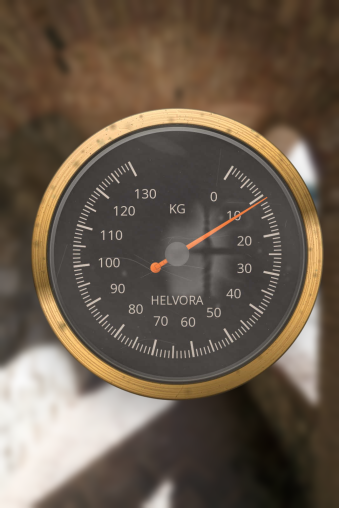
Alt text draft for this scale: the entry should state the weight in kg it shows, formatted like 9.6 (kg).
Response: 11 (kg)
